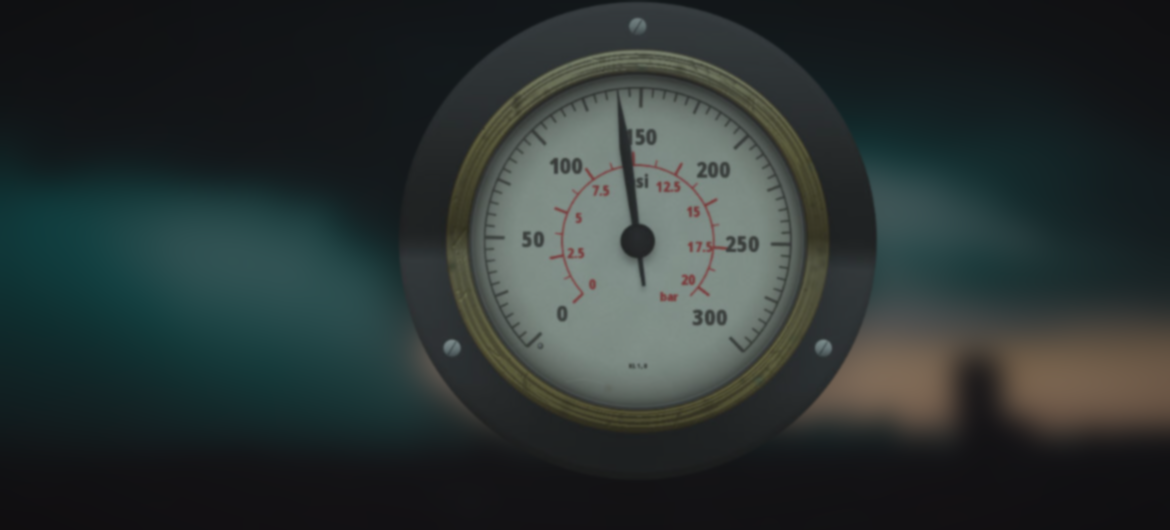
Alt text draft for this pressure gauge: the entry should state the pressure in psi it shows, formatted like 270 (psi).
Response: 140 (psi)
